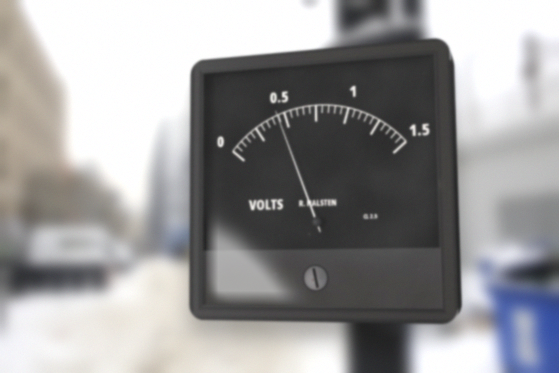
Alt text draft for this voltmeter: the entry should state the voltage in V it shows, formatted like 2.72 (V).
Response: 0.45 (V)
